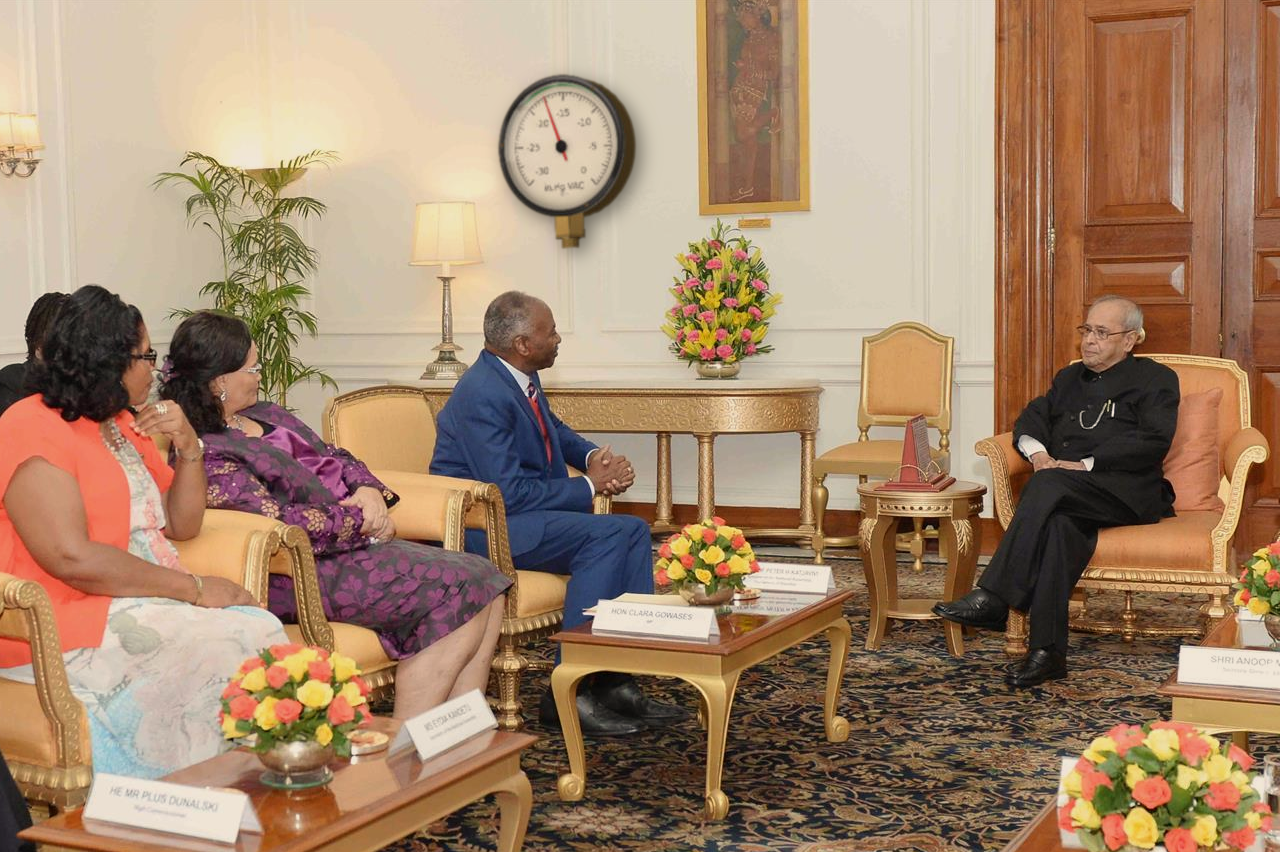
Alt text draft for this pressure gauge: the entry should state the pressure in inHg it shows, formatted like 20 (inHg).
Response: -17.5 (inHg)
